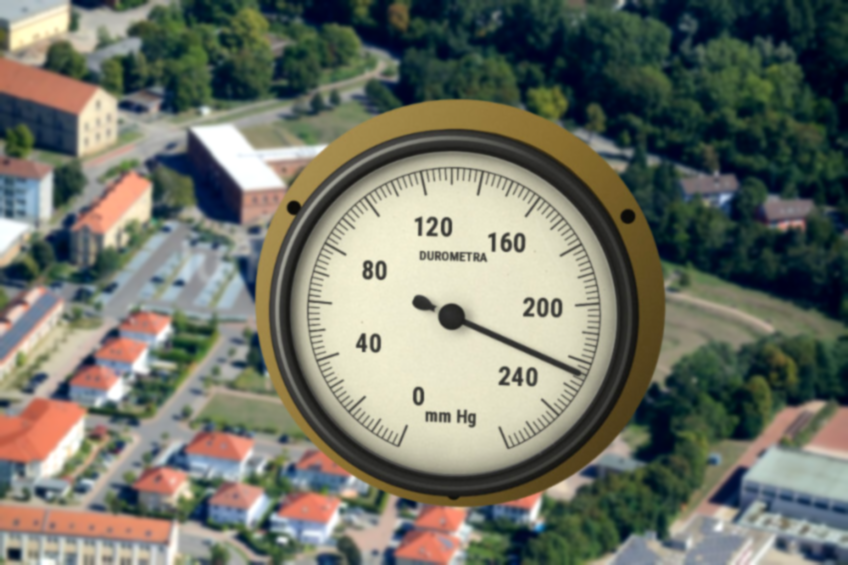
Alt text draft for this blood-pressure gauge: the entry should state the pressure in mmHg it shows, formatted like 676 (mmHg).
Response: 224 (mmHg)
